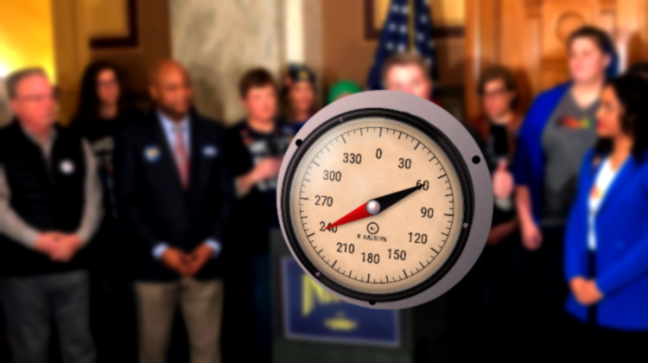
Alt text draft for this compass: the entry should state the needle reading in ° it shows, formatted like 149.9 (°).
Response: 240 (°)
